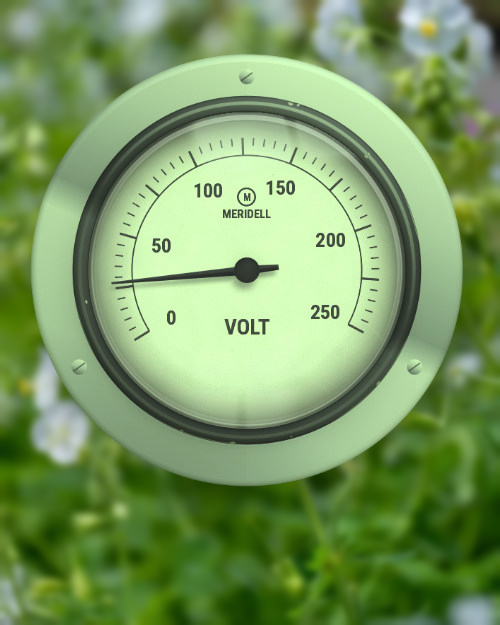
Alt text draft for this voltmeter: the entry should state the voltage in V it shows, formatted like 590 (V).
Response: 27.5 (V)
